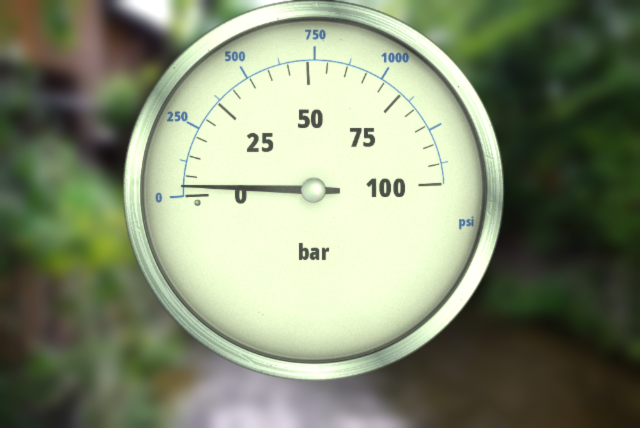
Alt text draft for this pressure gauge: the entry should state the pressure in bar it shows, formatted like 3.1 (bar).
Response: 2.5 (bar)
